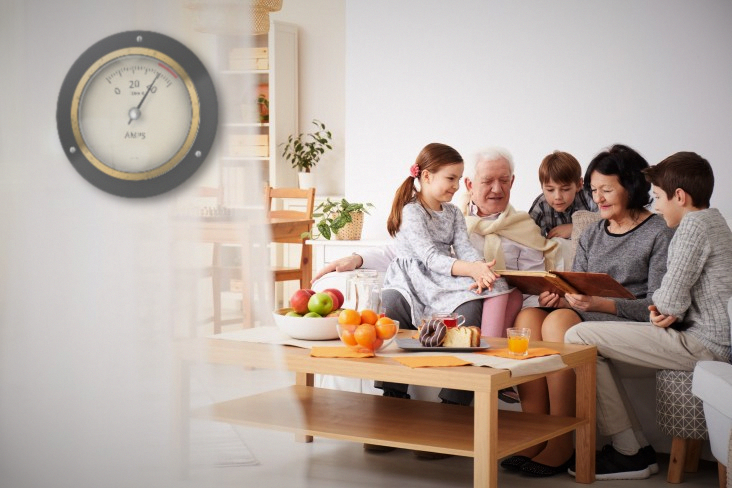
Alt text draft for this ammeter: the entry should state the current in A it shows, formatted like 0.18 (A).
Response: 40 (A)
